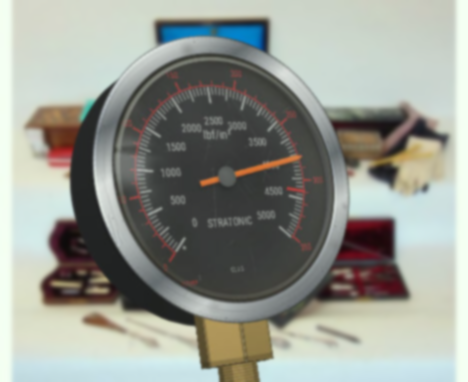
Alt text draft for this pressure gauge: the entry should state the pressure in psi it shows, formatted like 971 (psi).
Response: 4000 (psi)
